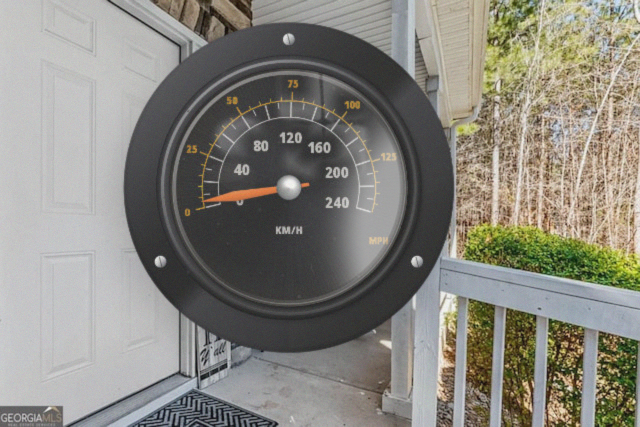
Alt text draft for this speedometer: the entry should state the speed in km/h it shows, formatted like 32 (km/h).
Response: 5 (km/h)
